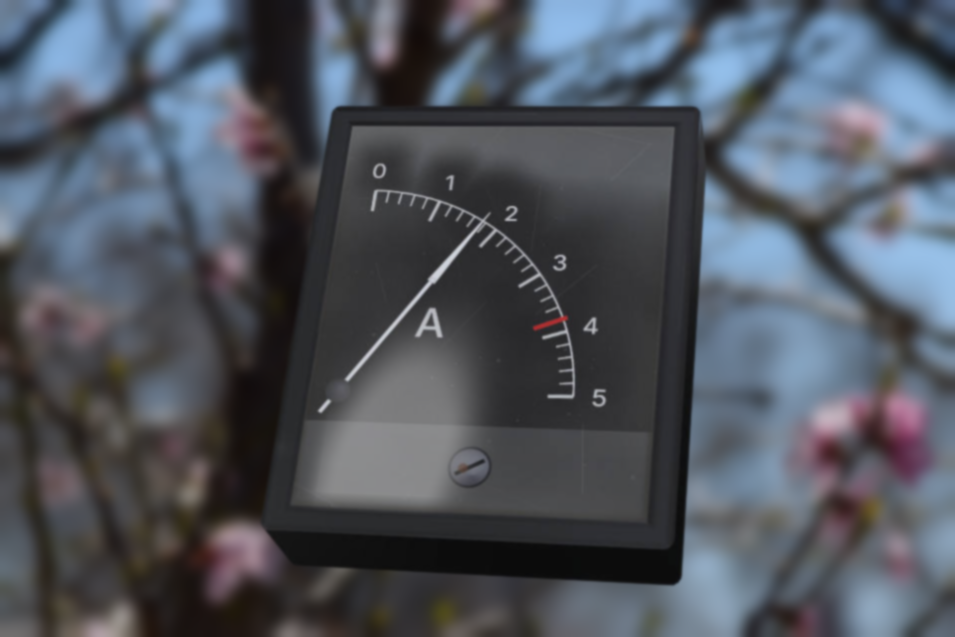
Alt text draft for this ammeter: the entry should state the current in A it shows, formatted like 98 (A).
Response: 1.8 (A)
